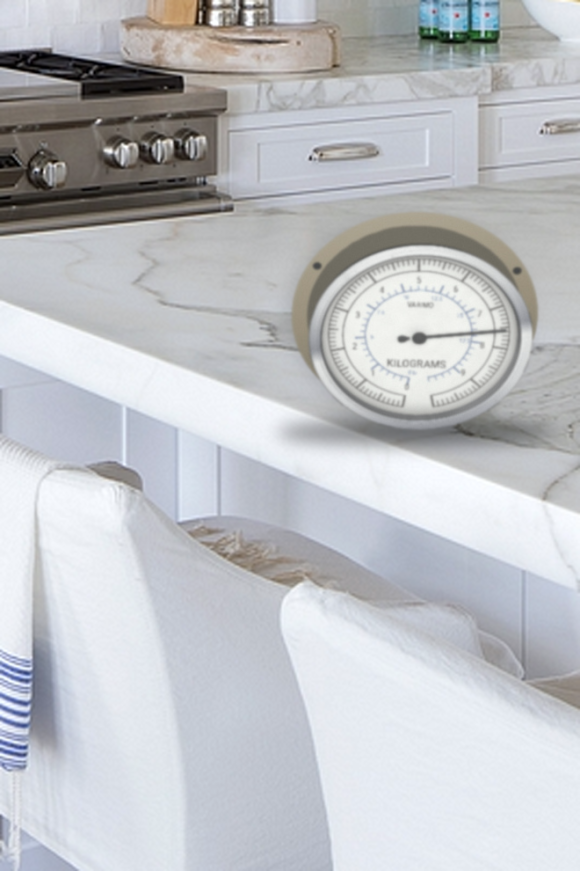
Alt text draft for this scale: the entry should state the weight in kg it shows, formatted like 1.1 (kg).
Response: 7.5 (kg)
